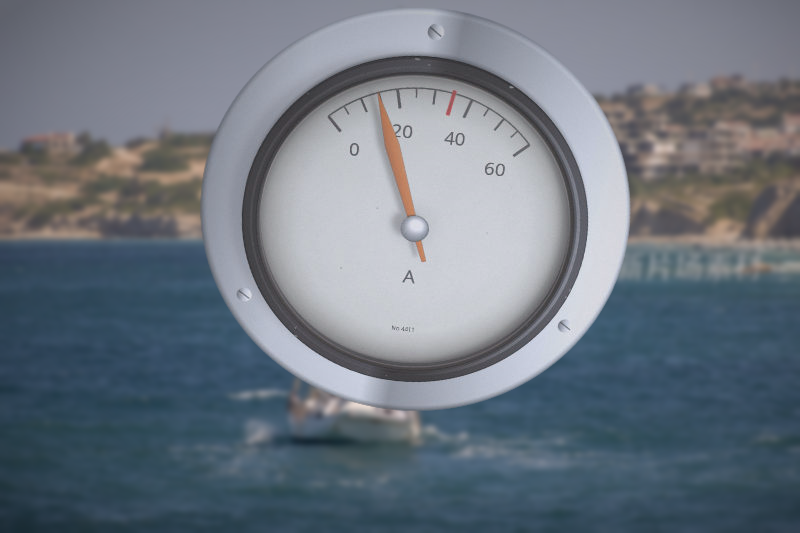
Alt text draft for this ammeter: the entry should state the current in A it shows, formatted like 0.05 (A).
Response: 15 (A)
